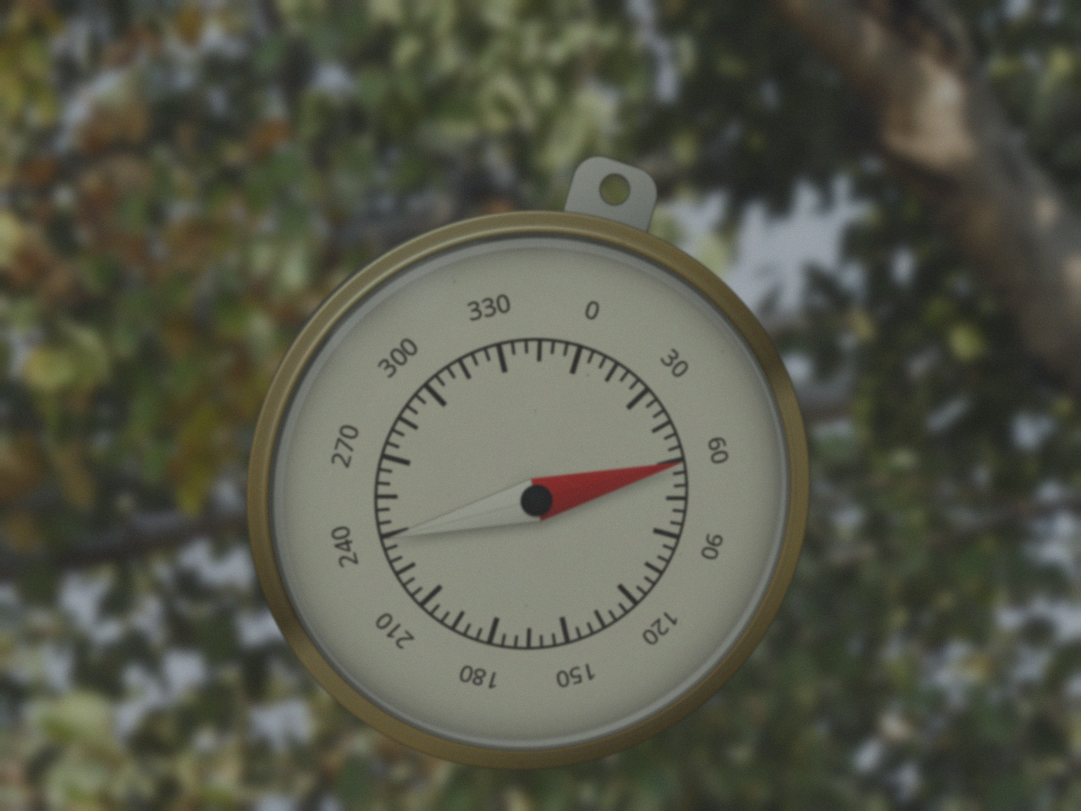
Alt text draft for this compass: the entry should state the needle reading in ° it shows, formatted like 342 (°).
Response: 60 (°)
